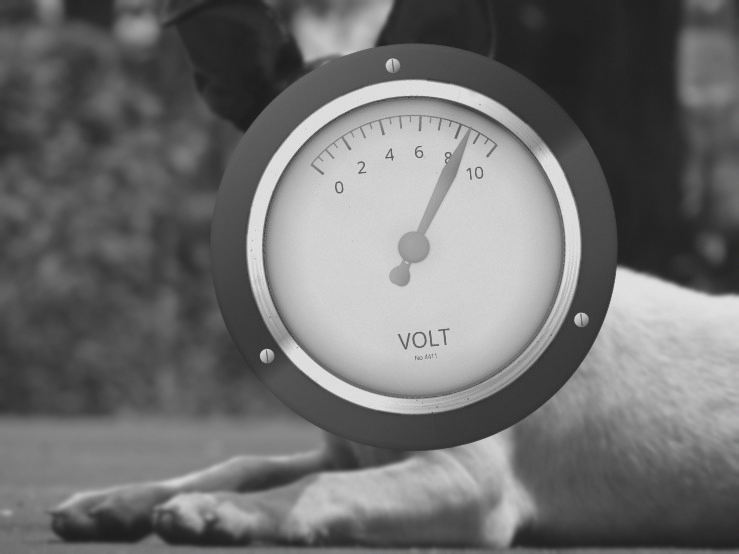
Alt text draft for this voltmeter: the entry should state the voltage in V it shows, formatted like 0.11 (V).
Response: 8.5 (V)
